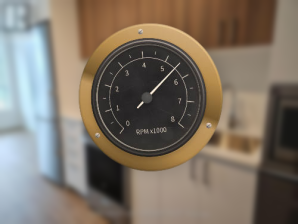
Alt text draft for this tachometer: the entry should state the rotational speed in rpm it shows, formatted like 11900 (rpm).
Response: 5500 (rpm)
